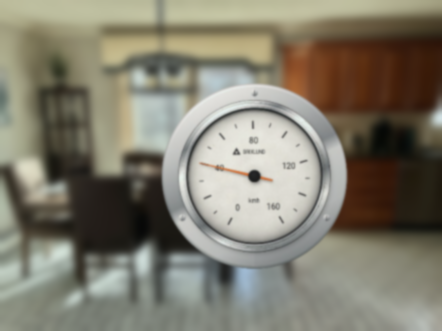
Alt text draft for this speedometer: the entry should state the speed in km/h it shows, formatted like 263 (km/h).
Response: 40 (km/h)
